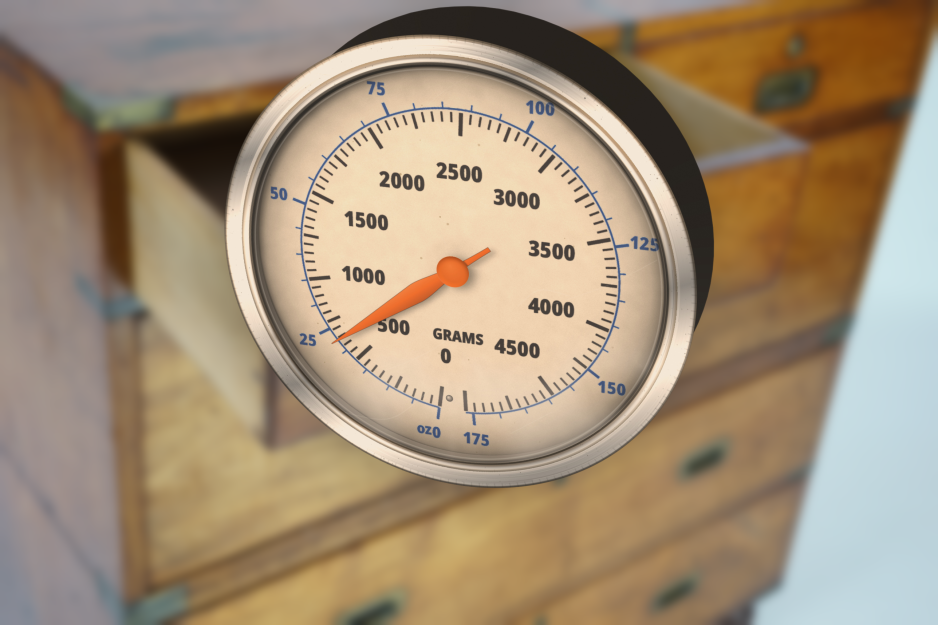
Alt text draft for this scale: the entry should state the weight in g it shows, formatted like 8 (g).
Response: 650 (g)
